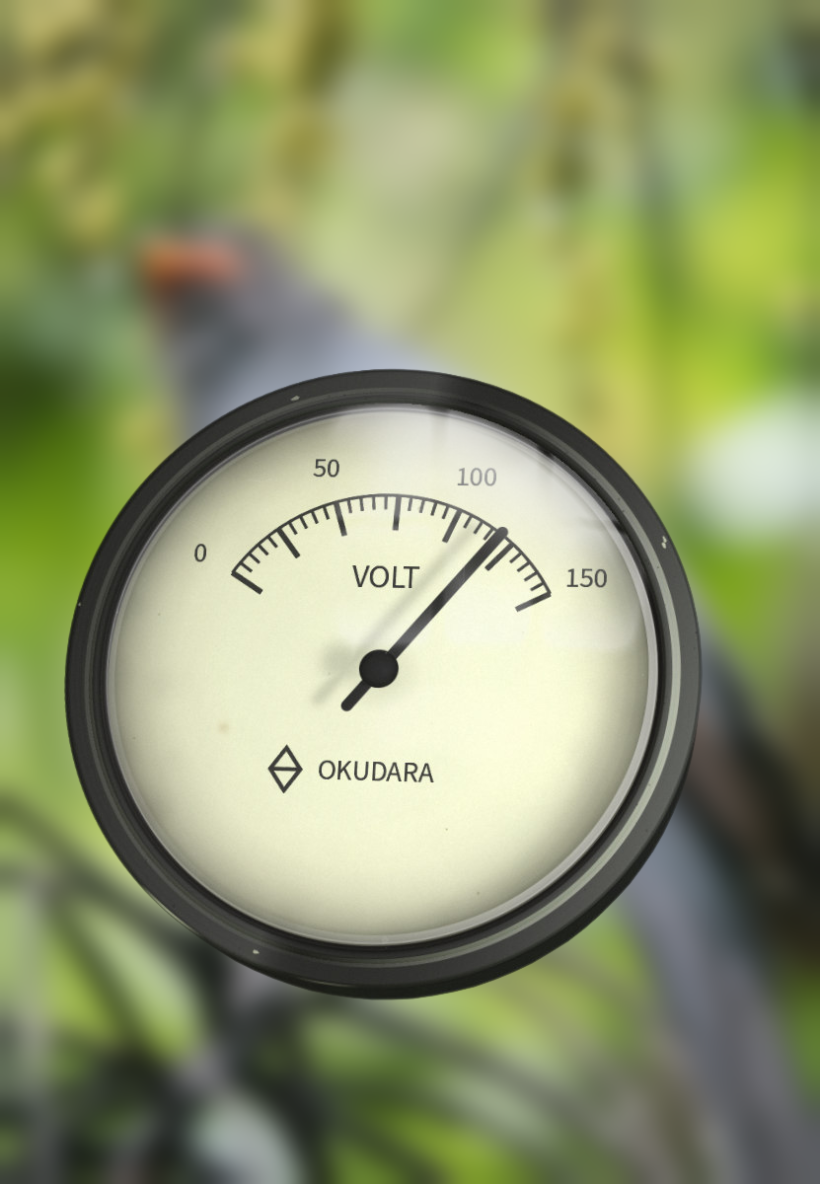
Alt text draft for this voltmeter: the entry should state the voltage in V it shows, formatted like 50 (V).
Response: 120 (V)
